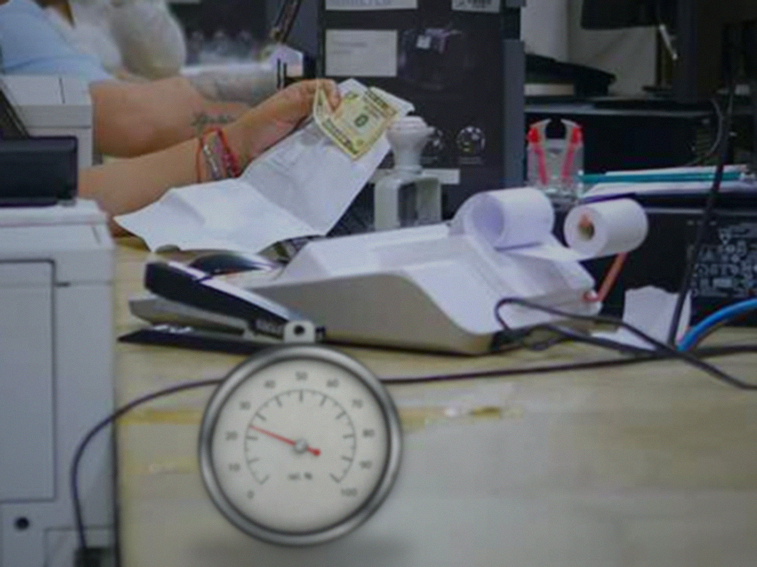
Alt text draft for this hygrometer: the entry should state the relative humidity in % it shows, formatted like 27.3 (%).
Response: 25 (%)
